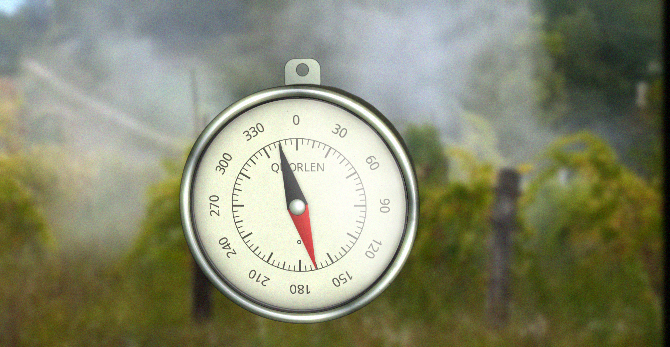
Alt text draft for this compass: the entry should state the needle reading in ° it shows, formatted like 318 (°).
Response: 165 (°)
